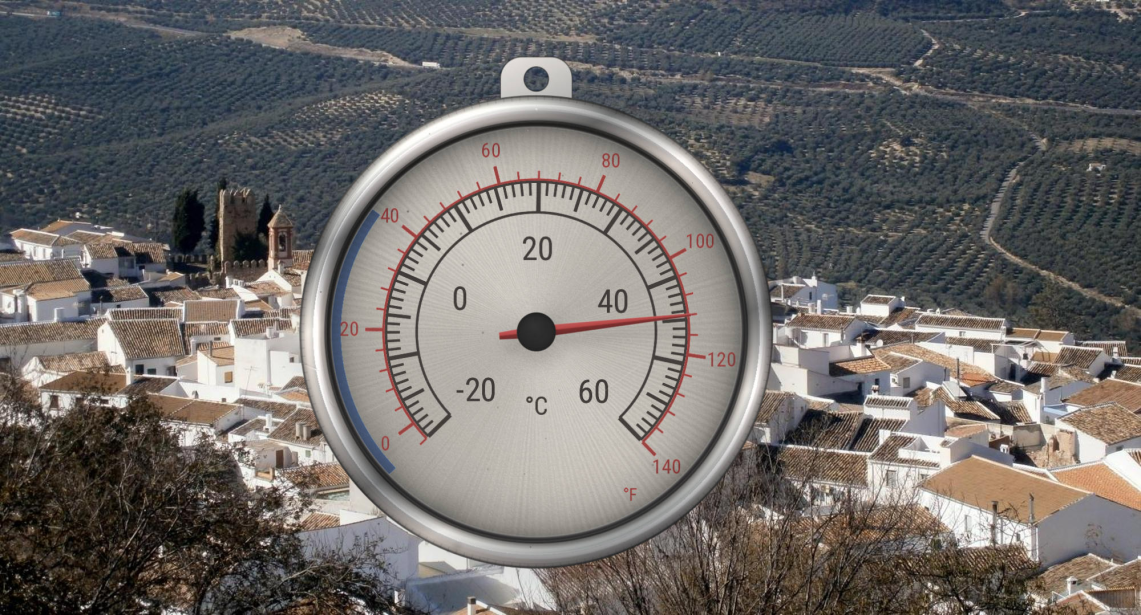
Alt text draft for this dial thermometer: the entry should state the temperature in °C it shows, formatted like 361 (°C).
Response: 44.5 (°C)
